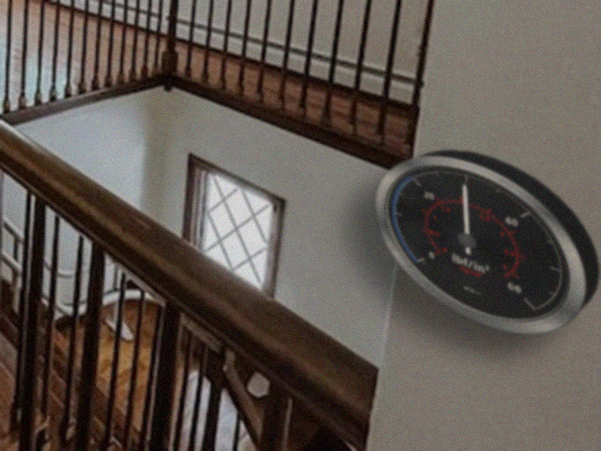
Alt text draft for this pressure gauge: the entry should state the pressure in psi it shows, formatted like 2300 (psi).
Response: 30 (psi)
